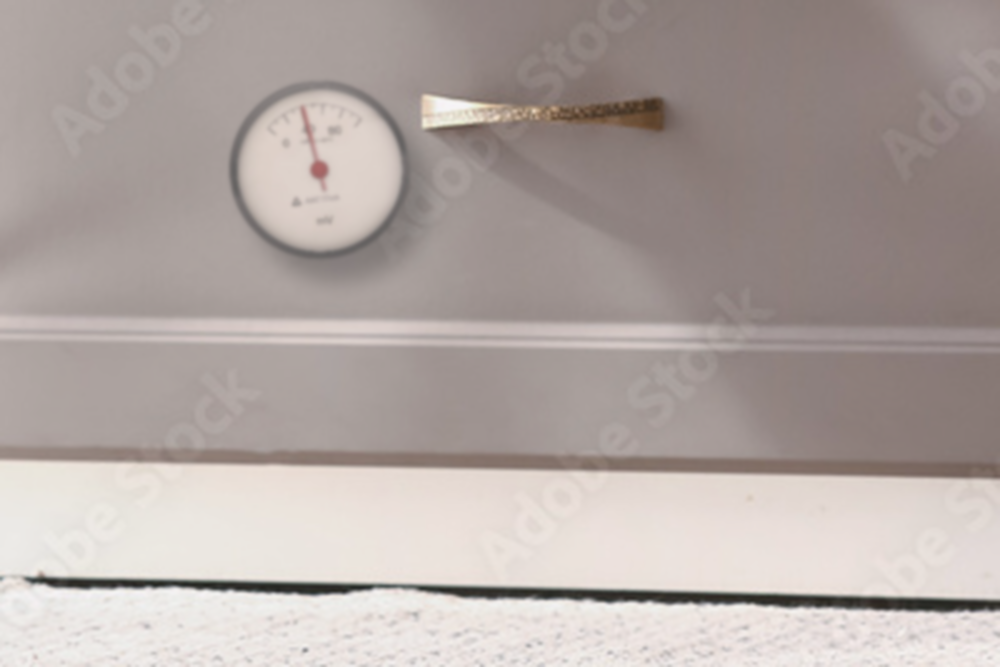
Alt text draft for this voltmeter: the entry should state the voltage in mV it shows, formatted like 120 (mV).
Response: 40 (mV)
